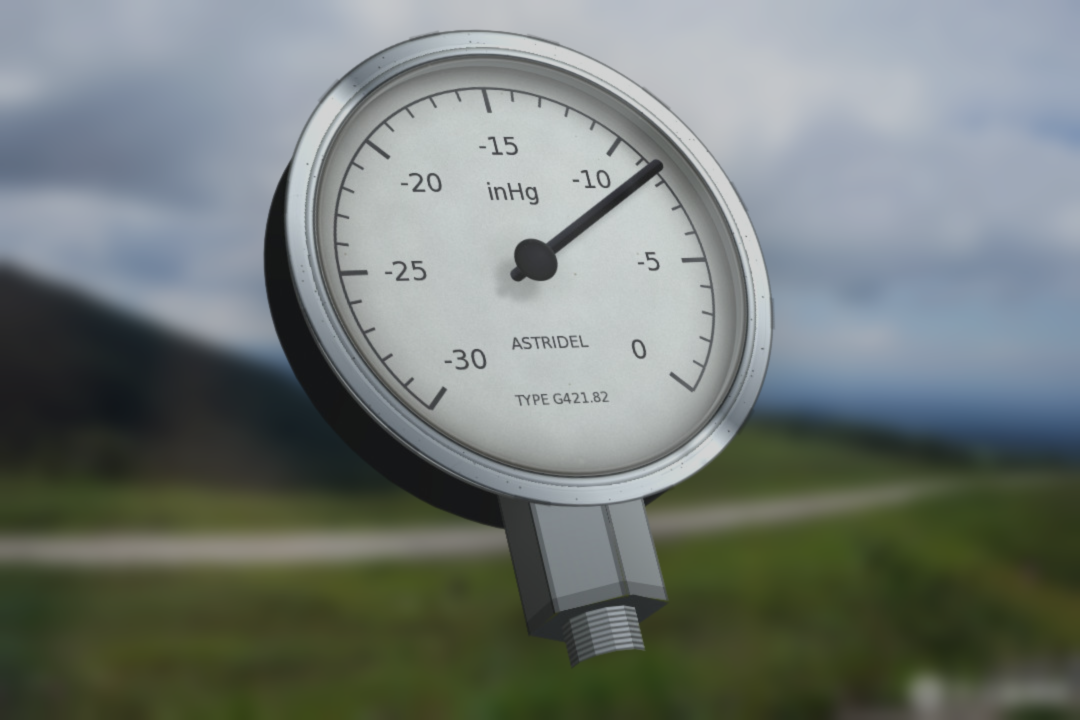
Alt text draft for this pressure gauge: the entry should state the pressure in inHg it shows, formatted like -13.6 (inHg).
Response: -8.5 (inHg)
